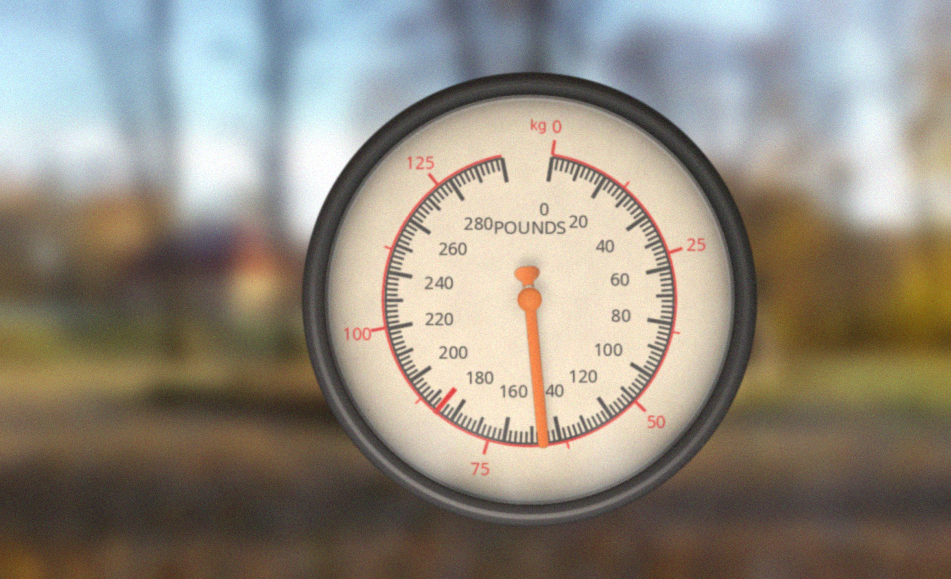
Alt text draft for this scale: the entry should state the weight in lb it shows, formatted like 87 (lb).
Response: 146 (lb)
